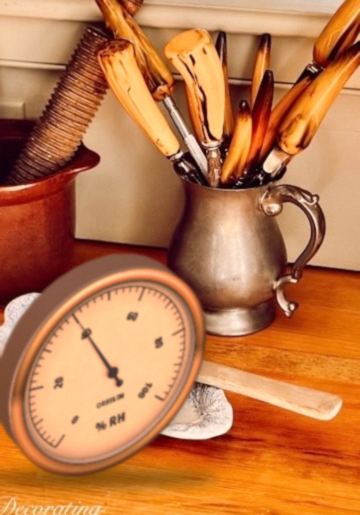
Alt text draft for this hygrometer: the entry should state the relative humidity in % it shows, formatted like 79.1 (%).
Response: 40 (%)
